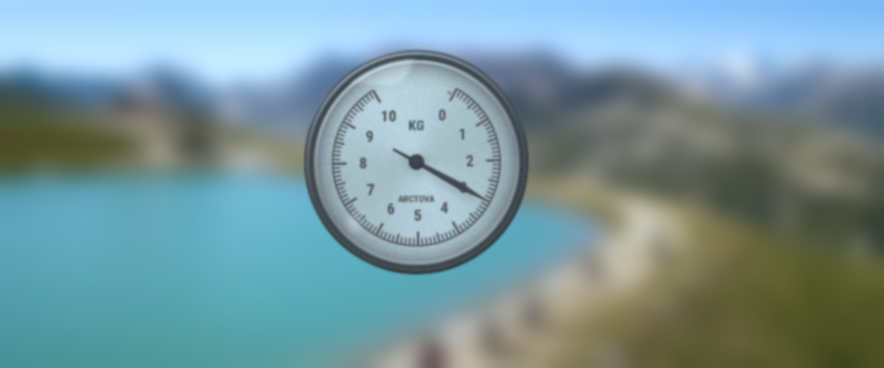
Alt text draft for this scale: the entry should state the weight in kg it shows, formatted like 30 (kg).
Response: 3 (kg)
